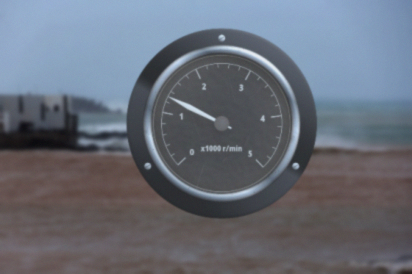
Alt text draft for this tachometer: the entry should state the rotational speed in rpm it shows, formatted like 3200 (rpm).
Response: 1300 (rpm)
